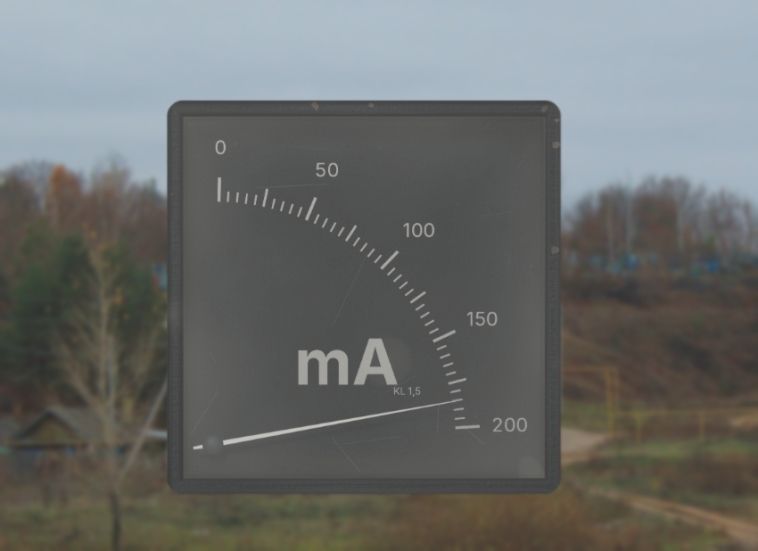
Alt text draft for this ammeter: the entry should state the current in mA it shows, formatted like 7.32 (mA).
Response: 185 (mA)
